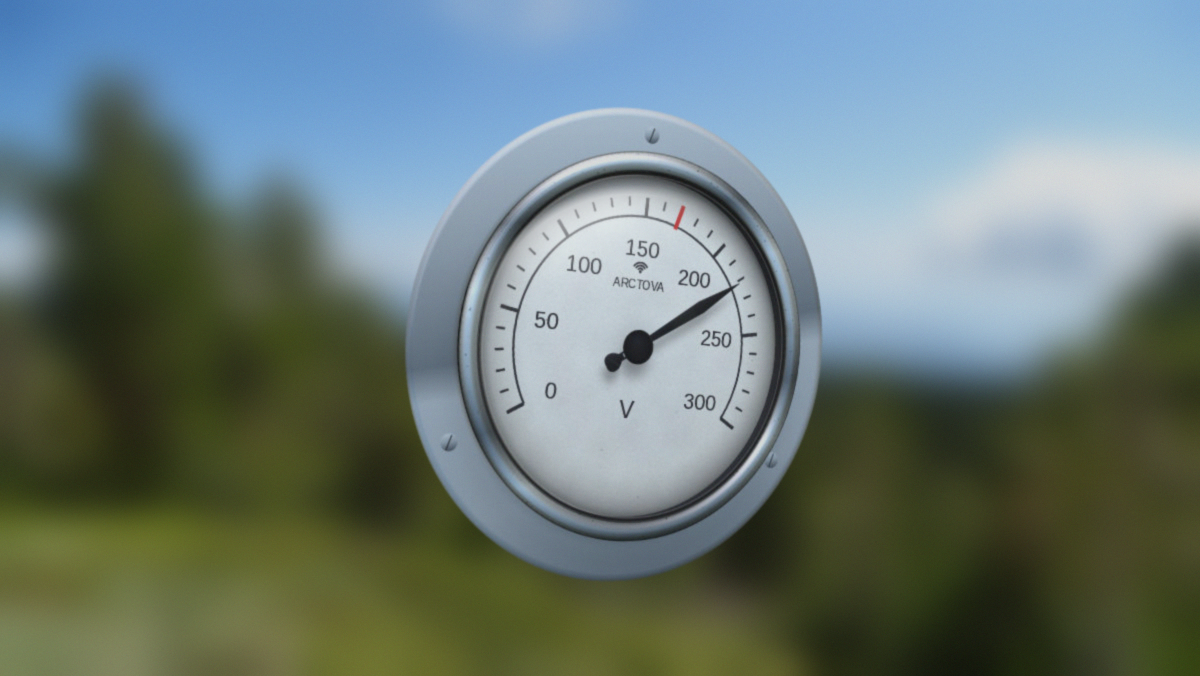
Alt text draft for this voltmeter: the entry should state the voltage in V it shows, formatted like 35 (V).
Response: 220 (V)
